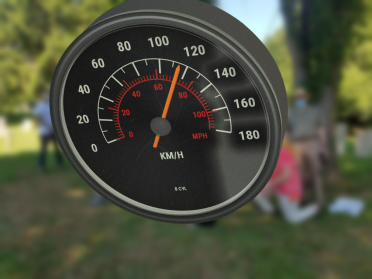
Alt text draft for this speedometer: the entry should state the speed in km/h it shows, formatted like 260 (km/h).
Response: 115 (km/h)
